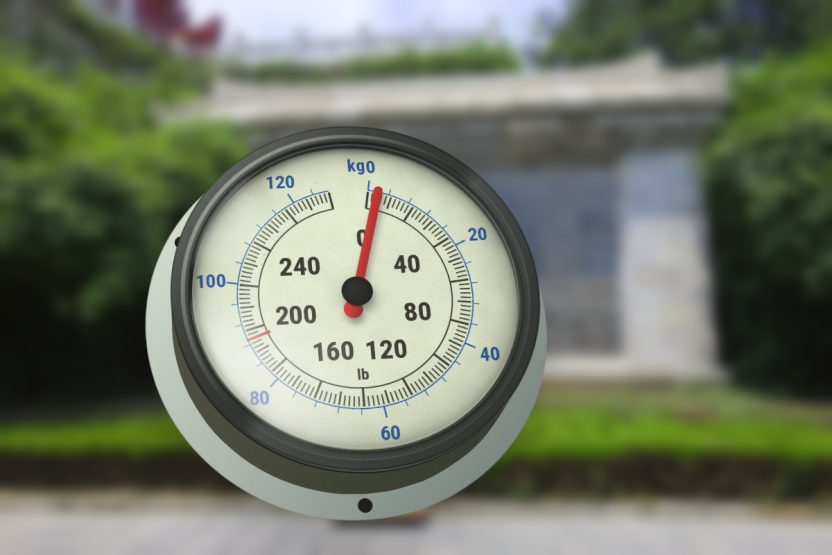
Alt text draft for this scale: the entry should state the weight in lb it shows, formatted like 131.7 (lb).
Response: 4 (lb)
